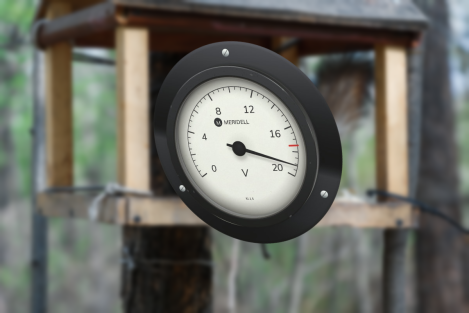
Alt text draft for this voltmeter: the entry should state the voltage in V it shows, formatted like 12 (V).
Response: 19 (V)
